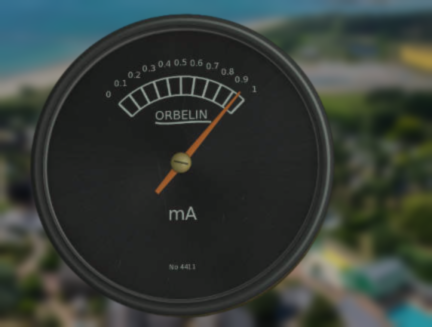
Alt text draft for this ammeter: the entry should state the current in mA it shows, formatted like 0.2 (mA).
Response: 0.95 (mA)
